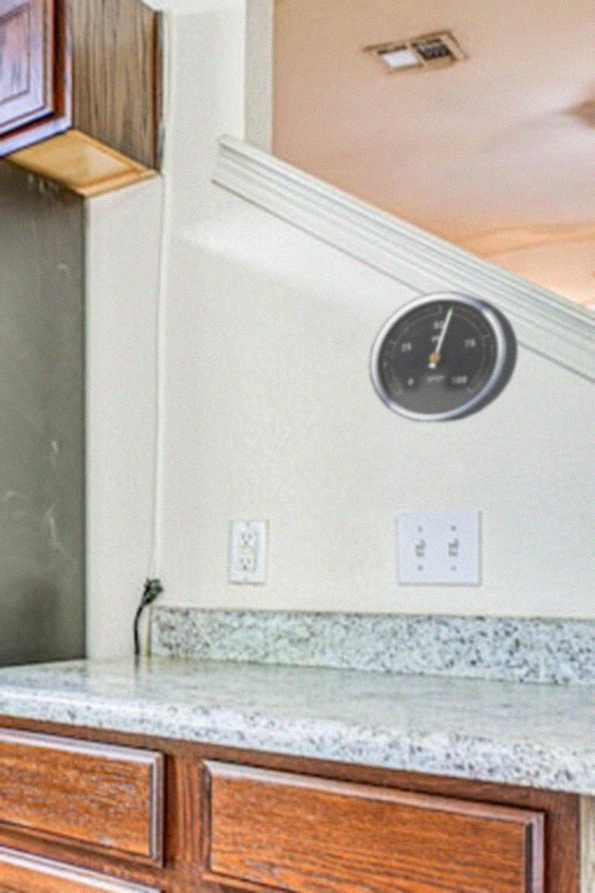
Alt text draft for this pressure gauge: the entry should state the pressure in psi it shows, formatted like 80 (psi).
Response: 55 (psi)
